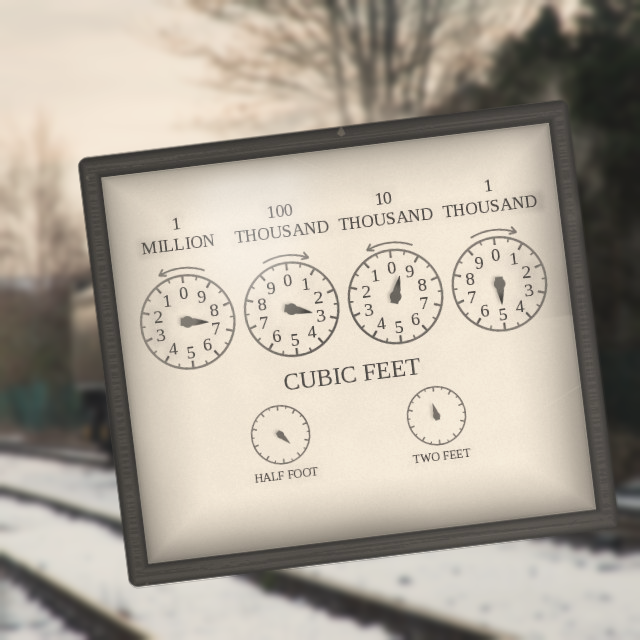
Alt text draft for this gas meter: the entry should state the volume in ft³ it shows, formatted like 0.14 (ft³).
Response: 729500 (ft³)
